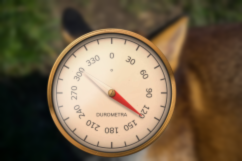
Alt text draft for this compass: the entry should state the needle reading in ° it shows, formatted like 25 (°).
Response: 127.5 (°)
